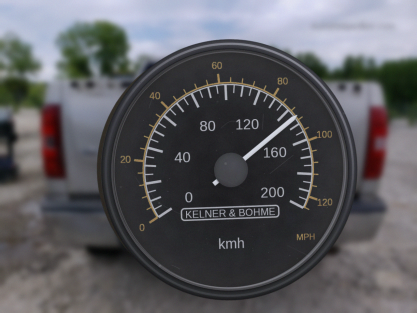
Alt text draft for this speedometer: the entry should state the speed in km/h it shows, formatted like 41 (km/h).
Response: 145 (km/h)
